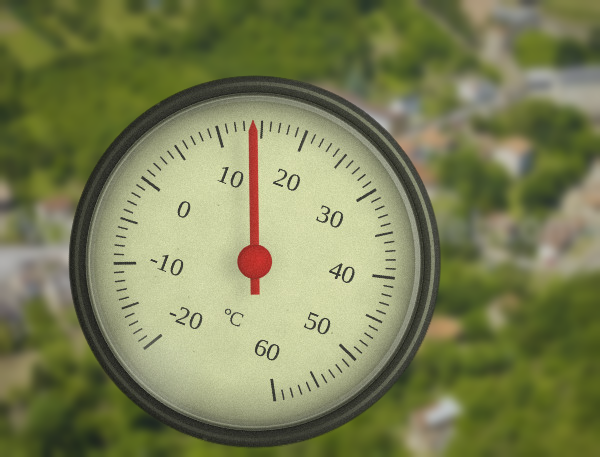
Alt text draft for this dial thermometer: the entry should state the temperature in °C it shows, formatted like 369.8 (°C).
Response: 14 (°C)
